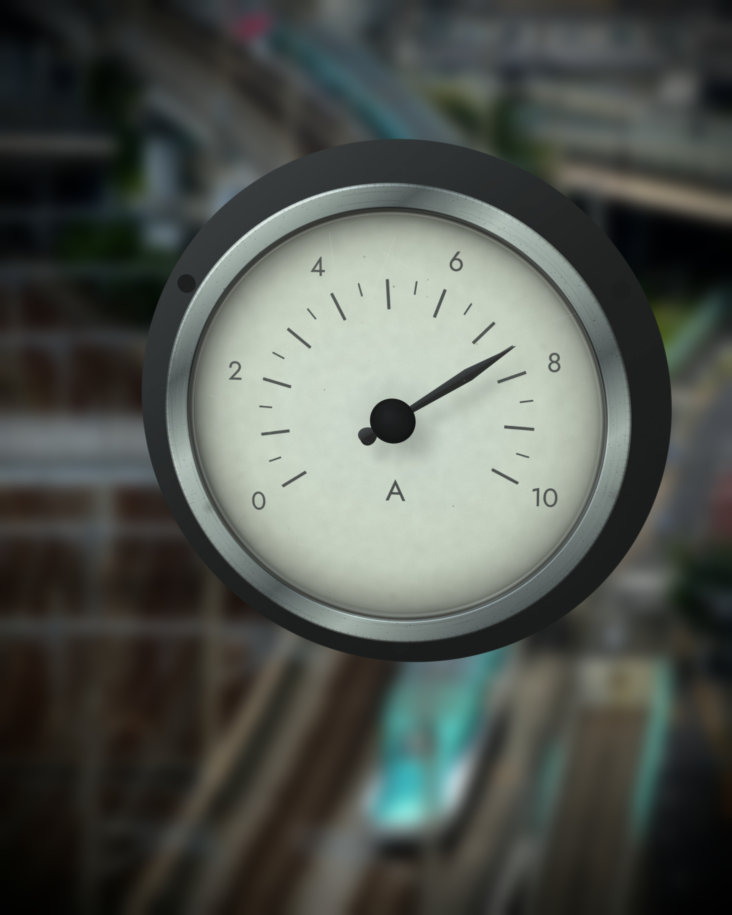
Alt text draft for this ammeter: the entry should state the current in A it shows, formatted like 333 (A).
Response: 7.5 (A)
